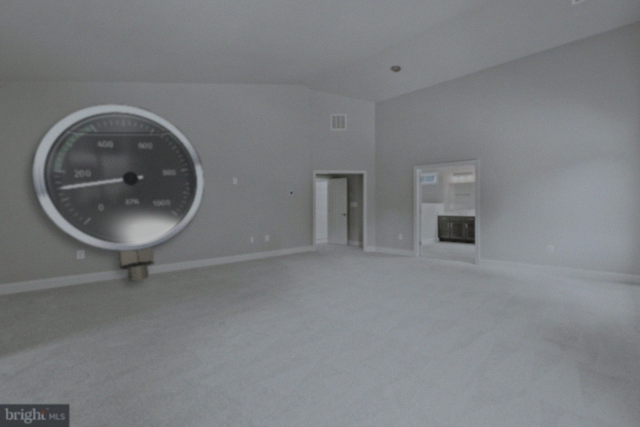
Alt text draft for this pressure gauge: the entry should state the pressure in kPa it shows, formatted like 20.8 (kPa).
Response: 140 (kPa)
